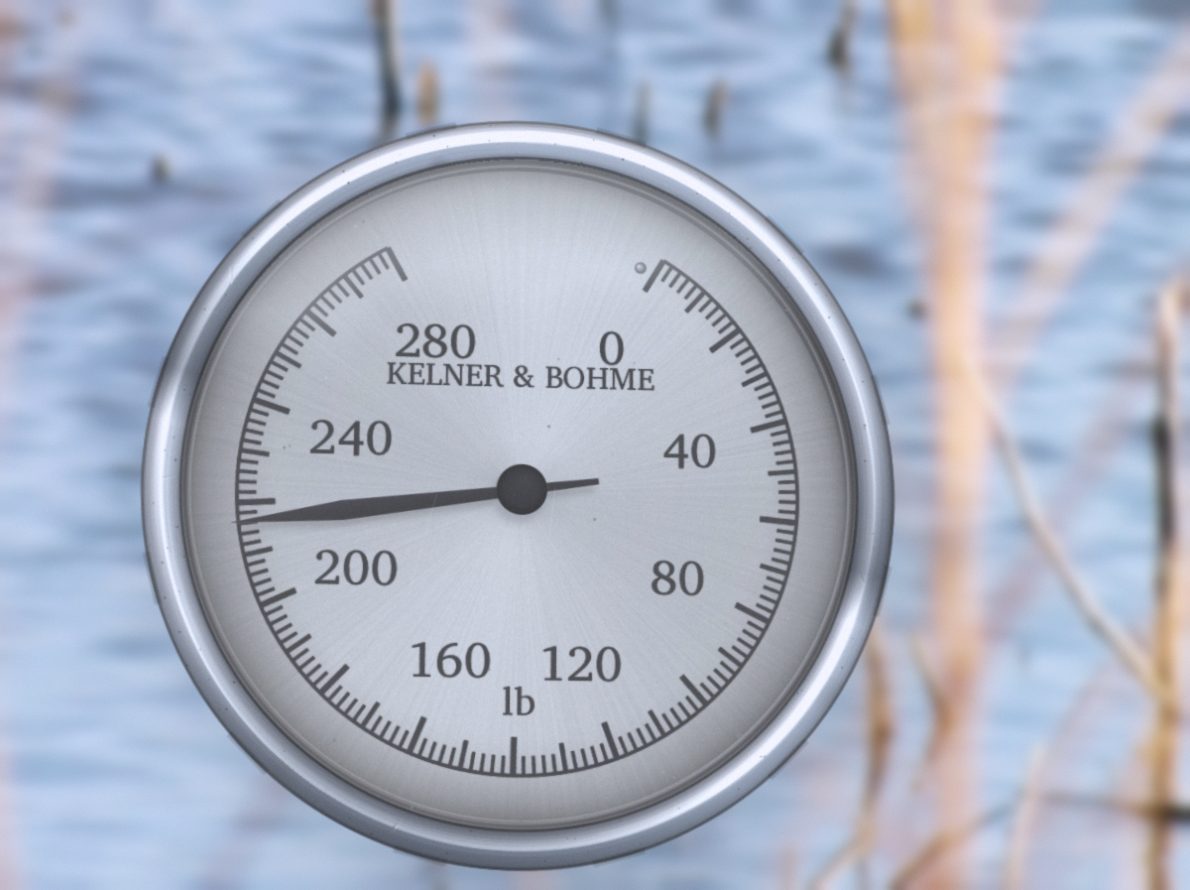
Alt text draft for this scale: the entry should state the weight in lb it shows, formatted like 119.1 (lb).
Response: 216 (lb)
